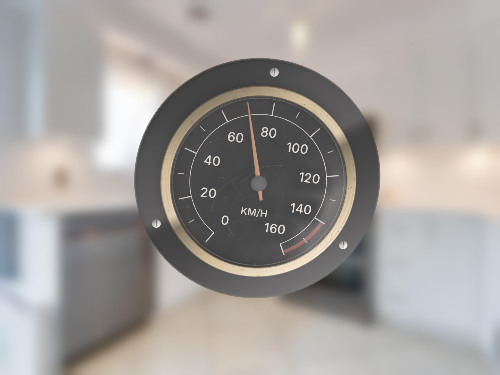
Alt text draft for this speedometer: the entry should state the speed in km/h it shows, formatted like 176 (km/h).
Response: 70 (km/h)
